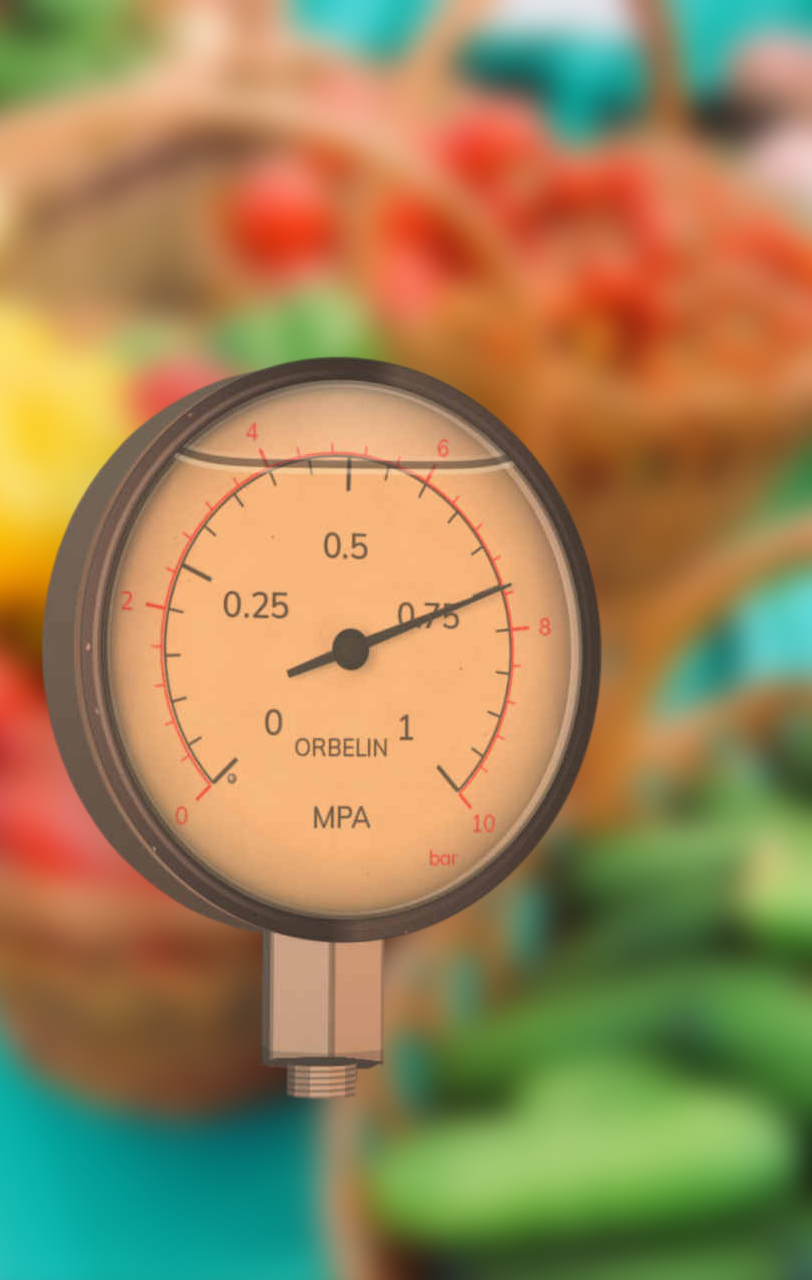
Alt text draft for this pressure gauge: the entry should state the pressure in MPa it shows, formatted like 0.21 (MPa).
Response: 0.75 (MPa)
